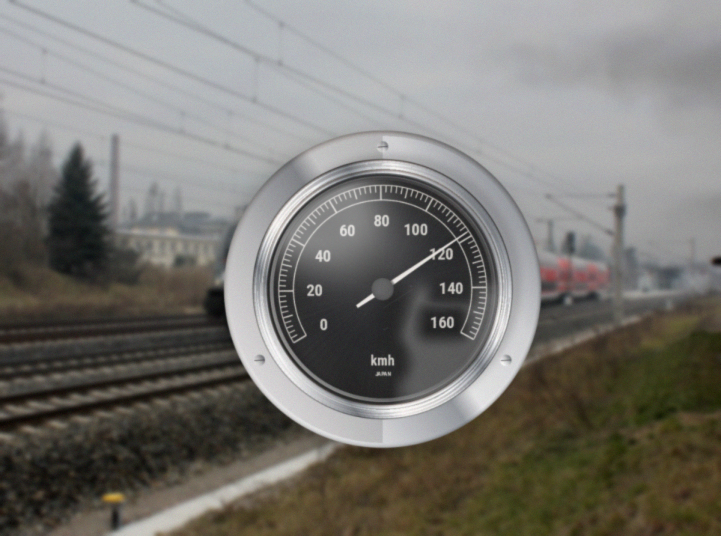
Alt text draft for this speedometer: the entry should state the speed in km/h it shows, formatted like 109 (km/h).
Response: 118 (km/h)
